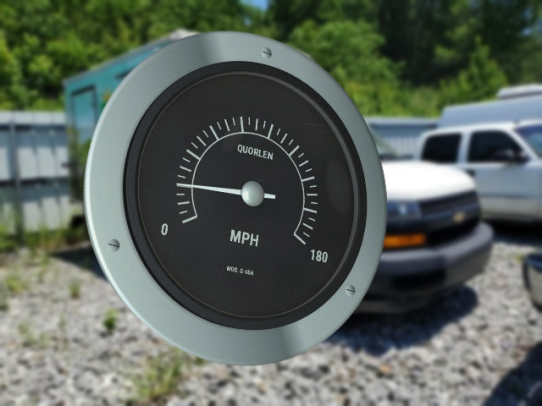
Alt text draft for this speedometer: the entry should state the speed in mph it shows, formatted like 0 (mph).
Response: 20 (mph)
